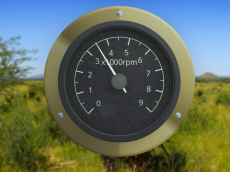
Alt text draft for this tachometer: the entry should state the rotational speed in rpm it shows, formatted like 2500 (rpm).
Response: 3500 (rpm)
